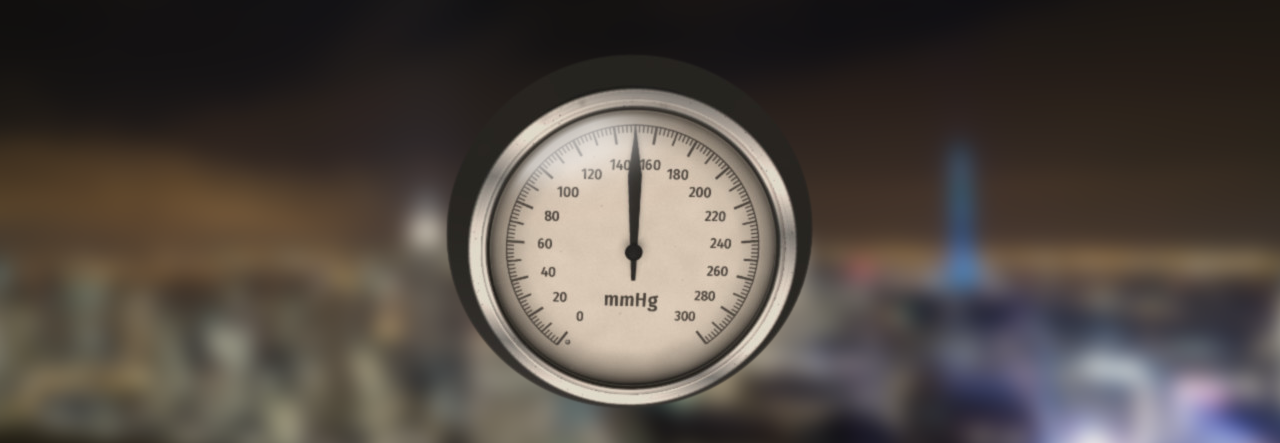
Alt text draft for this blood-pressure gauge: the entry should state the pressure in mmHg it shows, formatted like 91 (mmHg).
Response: 150 (mmHg)
